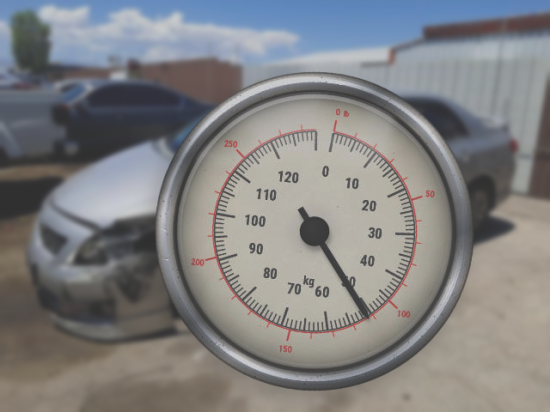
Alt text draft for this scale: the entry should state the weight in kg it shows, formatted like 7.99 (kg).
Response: 51 (kg)
